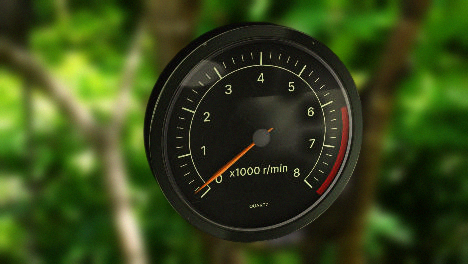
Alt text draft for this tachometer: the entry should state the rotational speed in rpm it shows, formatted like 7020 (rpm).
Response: 200 (rpm)
